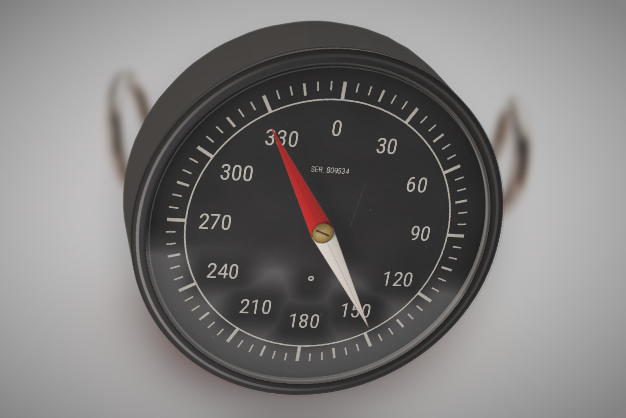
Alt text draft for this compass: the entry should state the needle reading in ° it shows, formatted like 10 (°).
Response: 327.5 (°)
